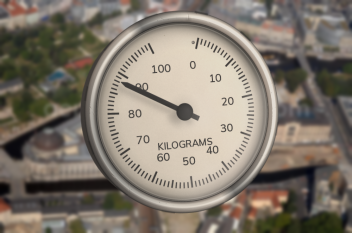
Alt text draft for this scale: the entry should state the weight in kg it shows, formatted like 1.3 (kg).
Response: 88 (kg)
